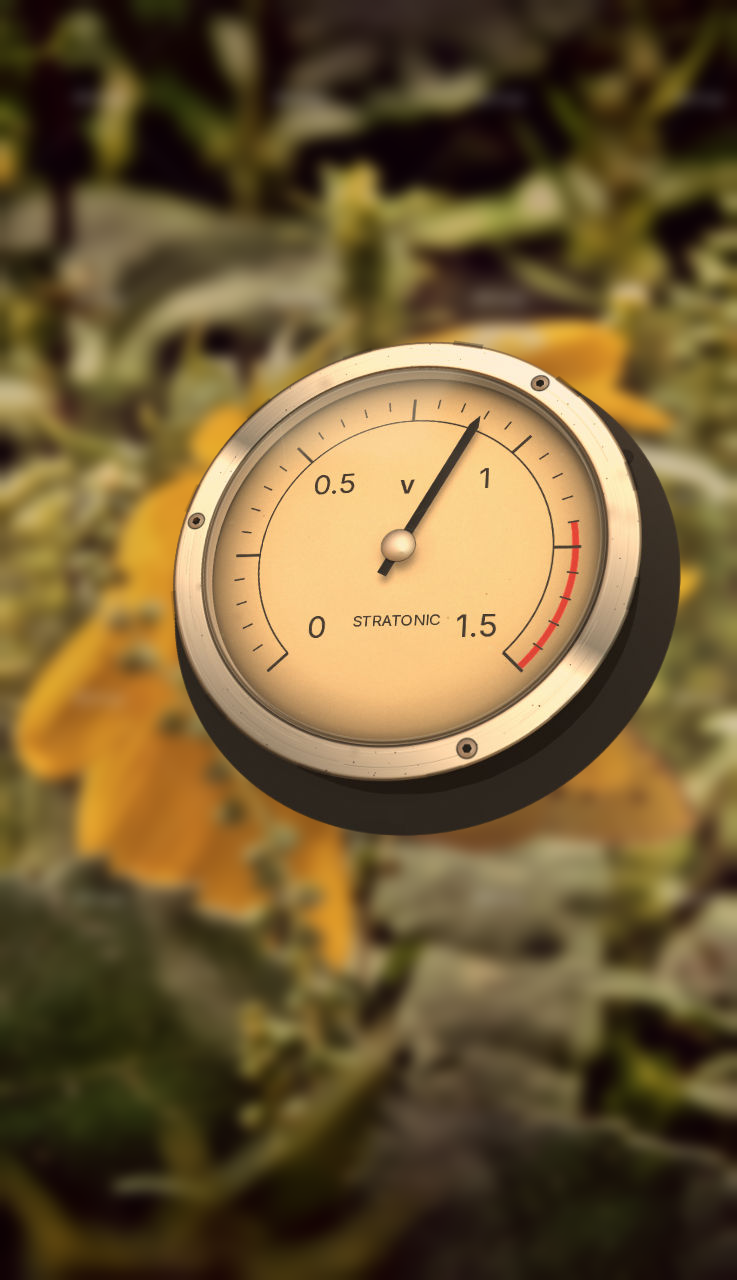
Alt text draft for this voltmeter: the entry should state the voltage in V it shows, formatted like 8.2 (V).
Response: 0.9 (V)
